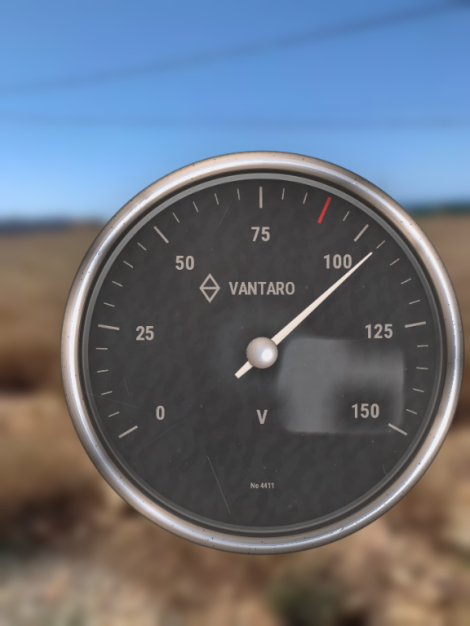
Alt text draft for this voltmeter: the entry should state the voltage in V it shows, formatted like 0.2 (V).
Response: 105 (V)
